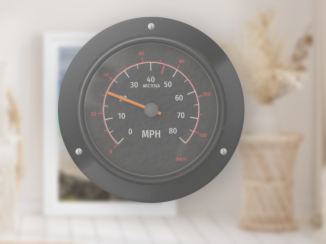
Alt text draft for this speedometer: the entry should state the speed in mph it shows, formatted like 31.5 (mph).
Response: 20 (mph)
